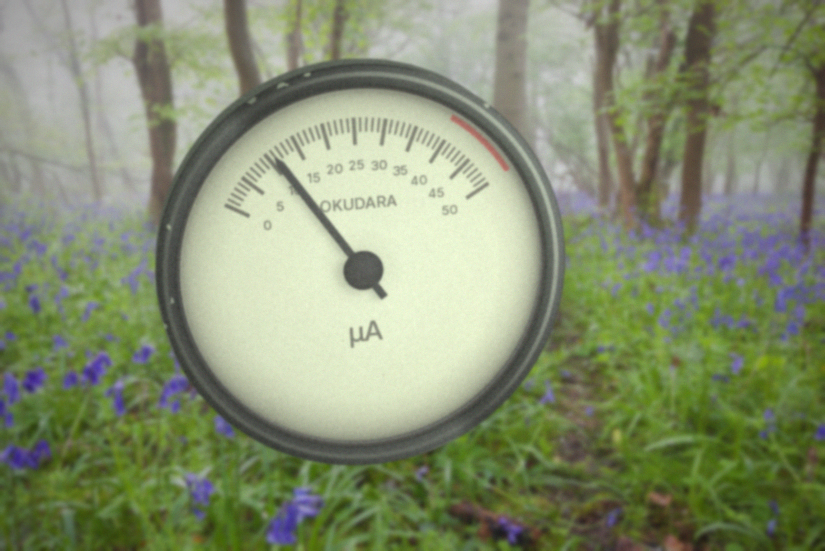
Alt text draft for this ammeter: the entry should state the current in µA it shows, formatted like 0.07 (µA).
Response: 11 (µA)
